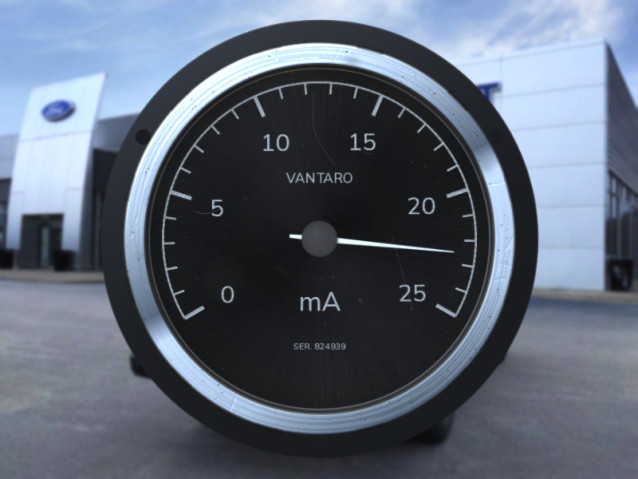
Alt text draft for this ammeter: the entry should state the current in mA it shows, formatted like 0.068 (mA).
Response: 22.5 (mA)
